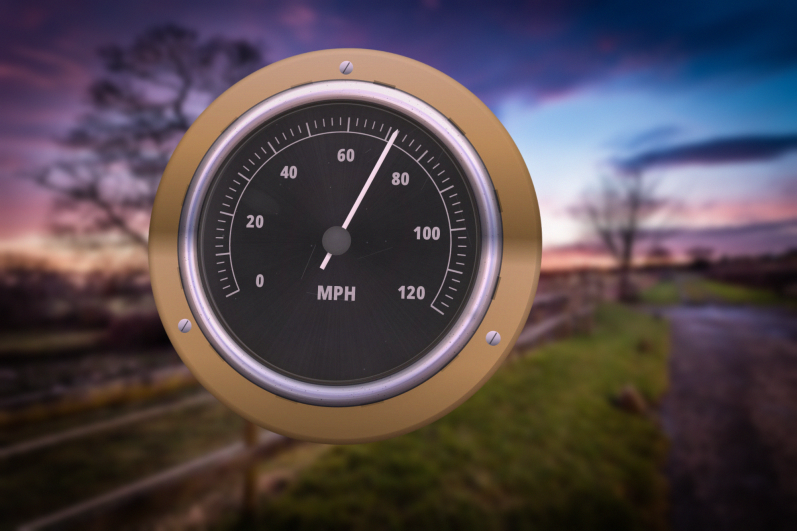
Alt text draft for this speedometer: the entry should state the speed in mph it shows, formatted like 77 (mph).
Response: 72 (mph)
